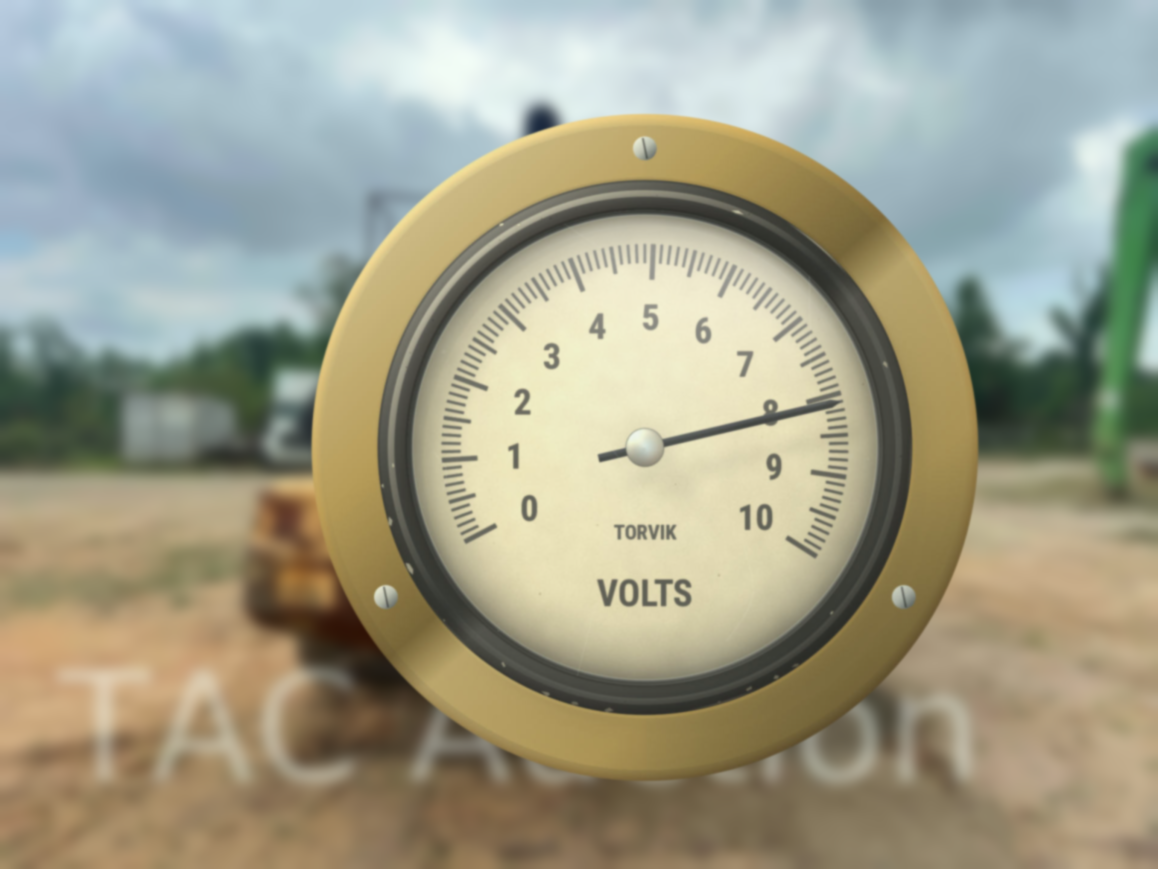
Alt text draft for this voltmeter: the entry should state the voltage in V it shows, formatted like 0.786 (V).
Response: 8.1 (V)
